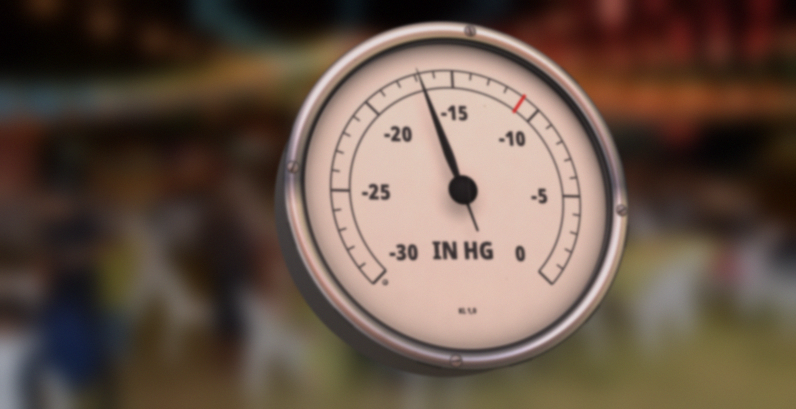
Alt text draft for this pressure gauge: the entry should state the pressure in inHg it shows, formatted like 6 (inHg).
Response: -17 (inHg)
